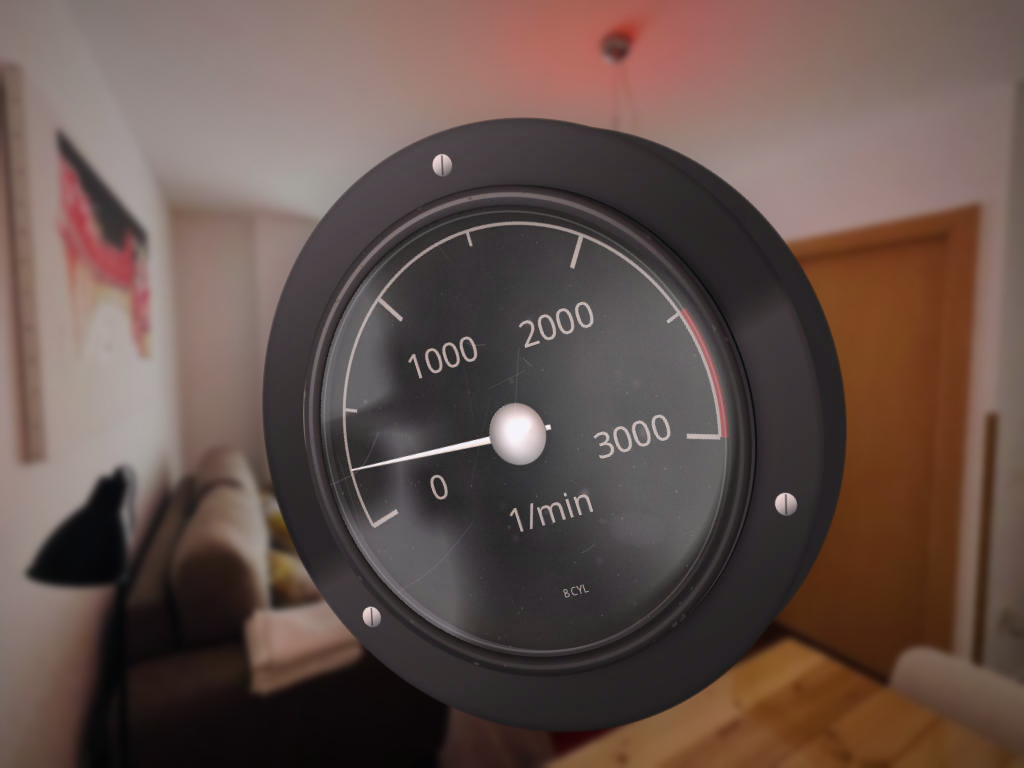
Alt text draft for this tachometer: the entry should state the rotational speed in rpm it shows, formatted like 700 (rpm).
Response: 250 (rpm)
